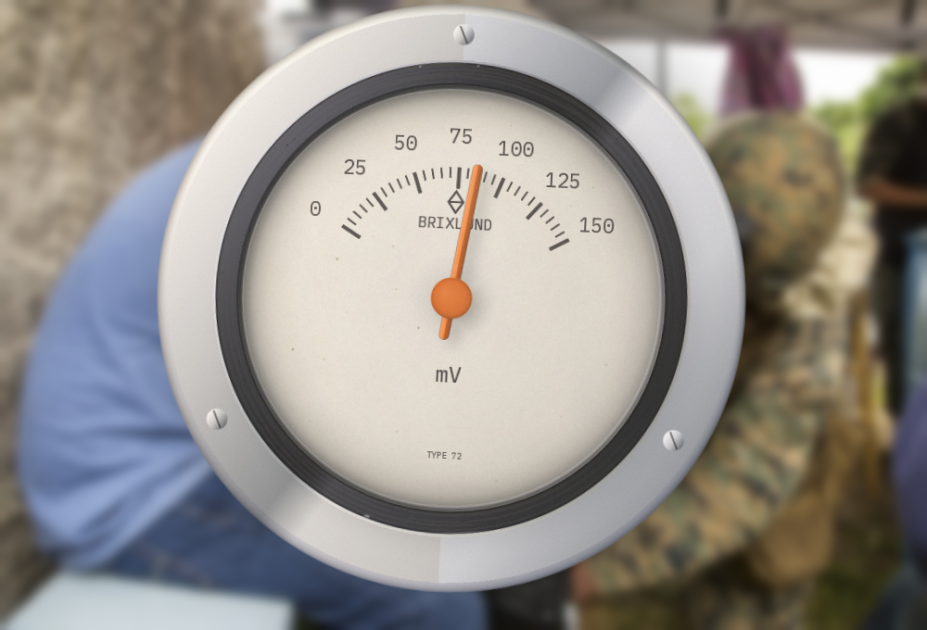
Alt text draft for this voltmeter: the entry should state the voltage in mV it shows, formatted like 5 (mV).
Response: 85 (mV)
